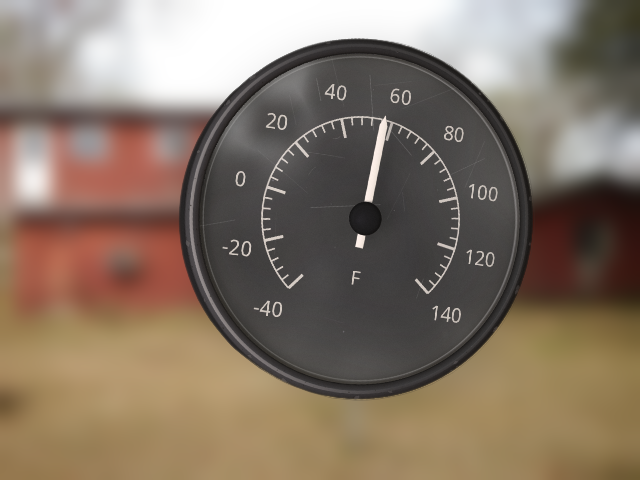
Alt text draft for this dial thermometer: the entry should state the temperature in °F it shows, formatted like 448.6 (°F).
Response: 56 (°F)
